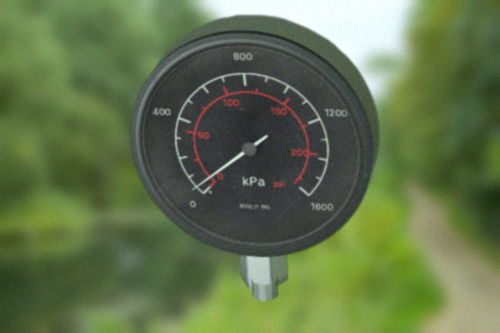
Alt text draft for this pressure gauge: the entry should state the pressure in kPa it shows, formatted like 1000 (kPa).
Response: 50 (kPa)
